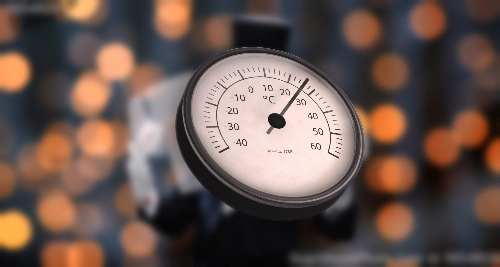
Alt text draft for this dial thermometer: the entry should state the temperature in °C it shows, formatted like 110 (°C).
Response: 26 (°C)
